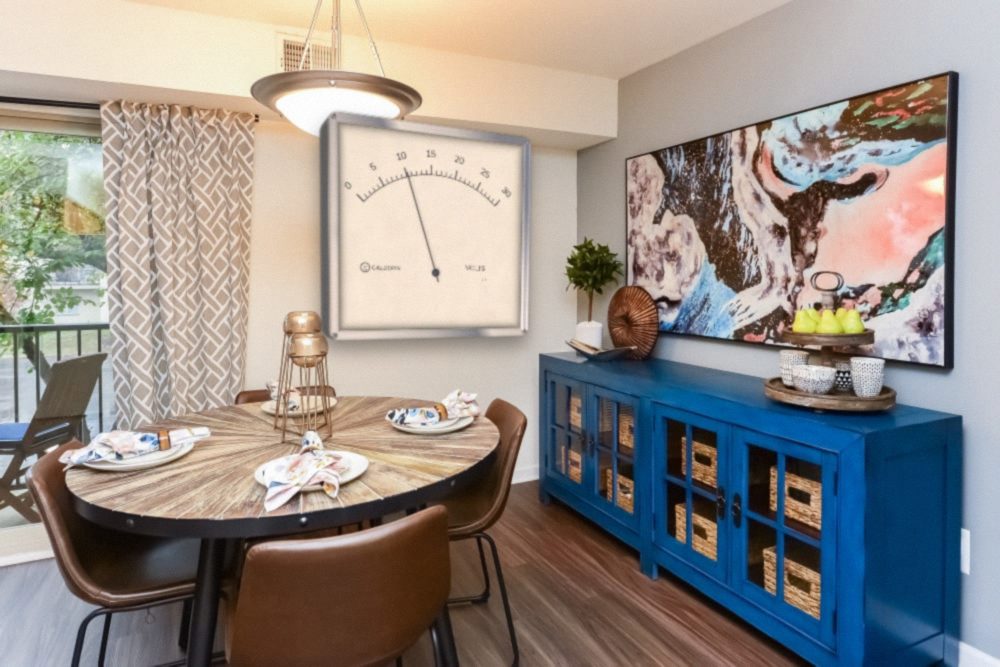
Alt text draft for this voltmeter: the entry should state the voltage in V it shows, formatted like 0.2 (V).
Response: 10 (V)
